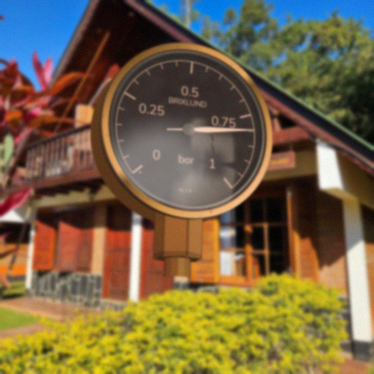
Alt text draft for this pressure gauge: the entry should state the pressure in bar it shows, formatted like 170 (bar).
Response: 0.8 (bar)
